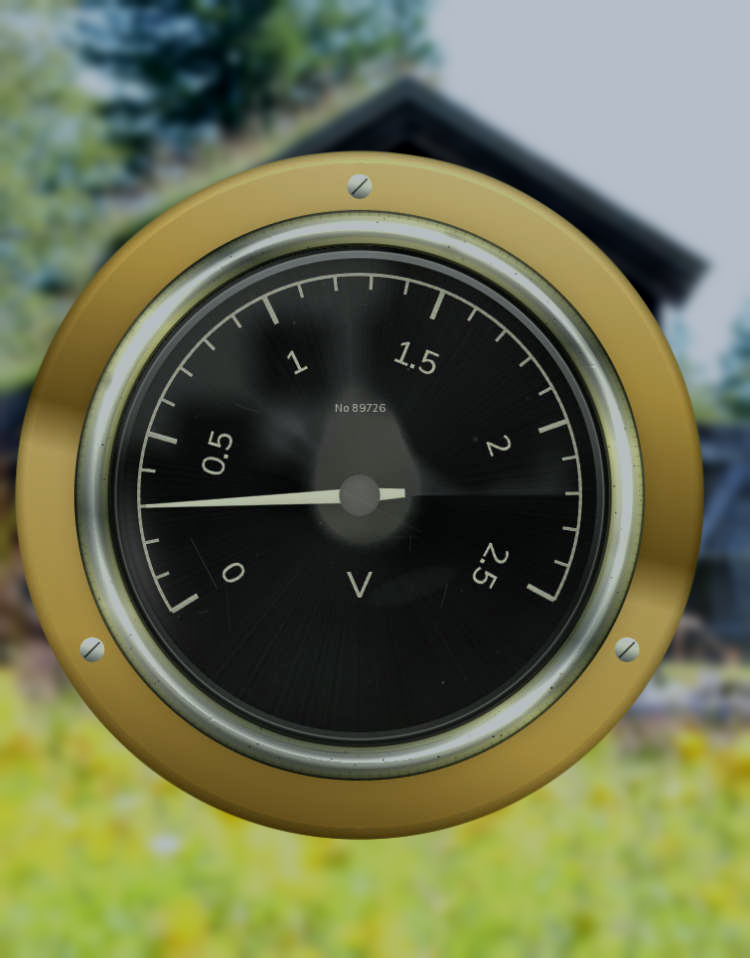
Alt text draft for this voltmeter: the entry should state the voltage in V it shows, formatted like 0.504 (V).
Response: 0.3 (V)
